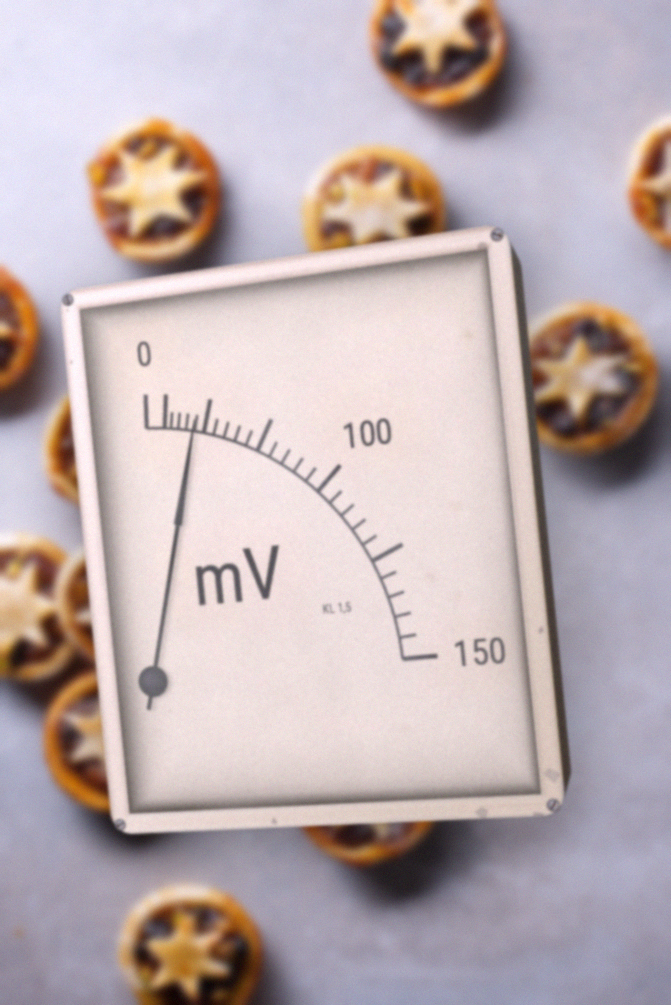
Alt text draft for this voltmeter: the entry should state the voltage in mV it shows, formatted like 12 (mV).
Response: 45 (mV)
